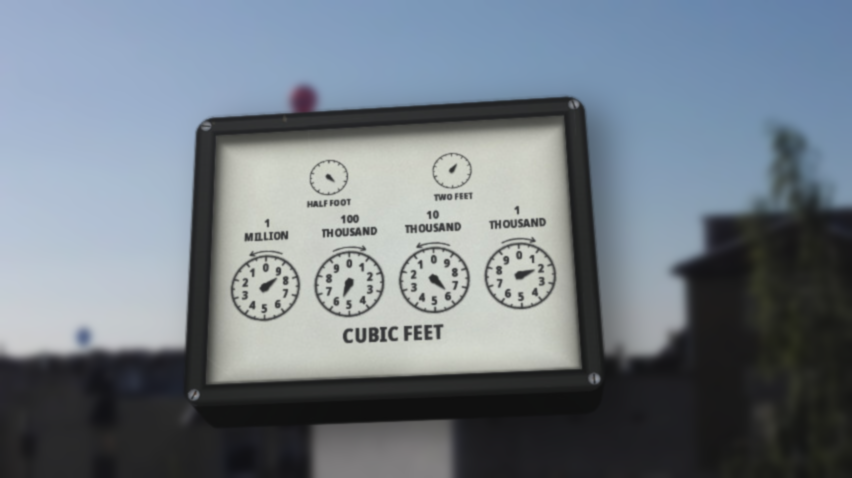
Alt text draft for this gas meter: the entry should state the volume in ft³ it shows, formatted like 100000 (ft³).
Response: 856200 (ft³)
